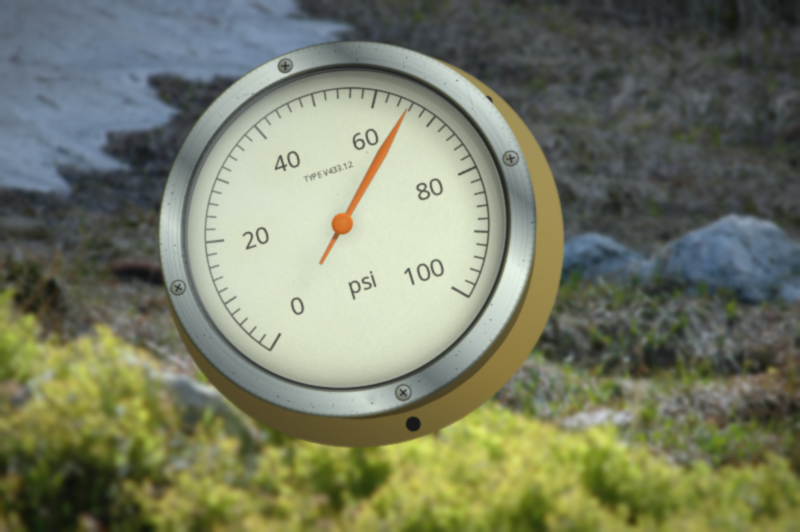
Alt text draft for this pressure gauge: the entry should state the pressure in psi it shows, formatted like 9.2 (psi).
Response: 66 (psi)
